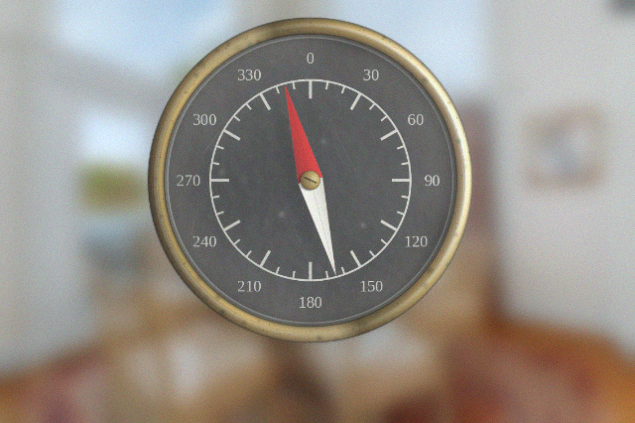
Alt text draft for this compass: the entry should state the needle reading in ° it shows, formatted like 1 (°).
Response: 345 (°)
